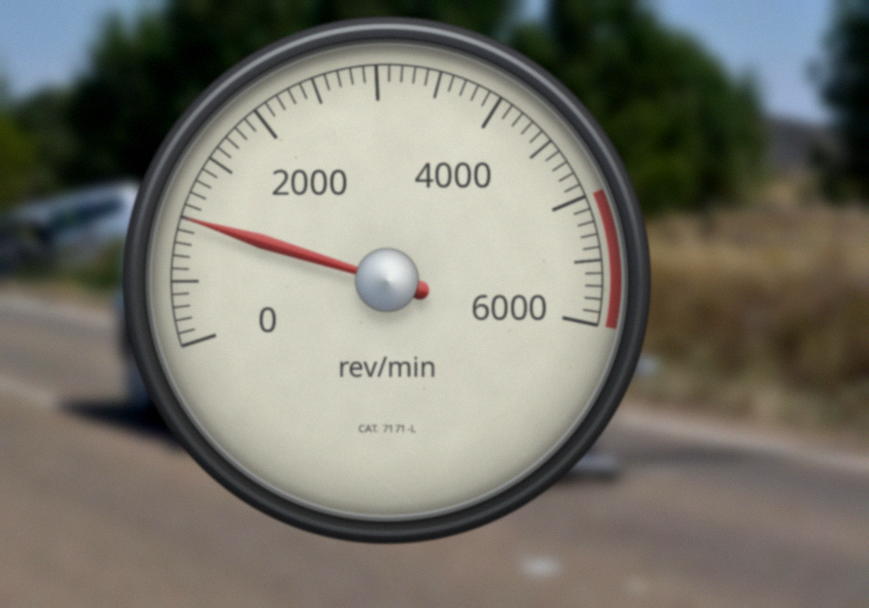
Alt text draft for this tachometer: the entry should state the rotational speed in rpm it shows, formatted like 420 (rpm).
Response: 1000 (rpm)
